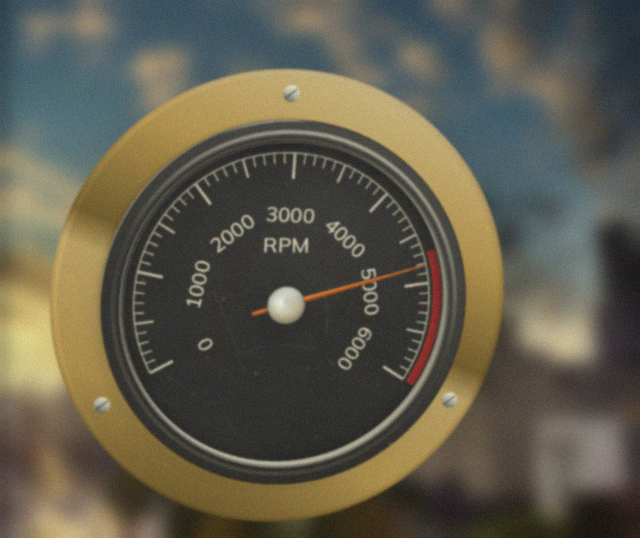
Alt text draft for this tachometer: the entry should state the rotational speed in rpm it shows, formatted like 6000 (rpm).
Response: 4800 (rpm)
